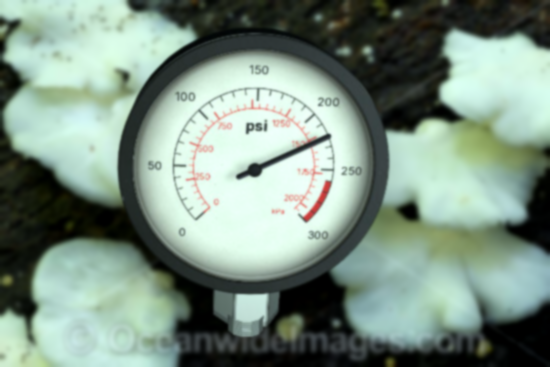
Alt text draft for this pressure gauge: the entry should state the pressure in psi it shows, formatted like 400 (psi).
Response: 220 (psi)
